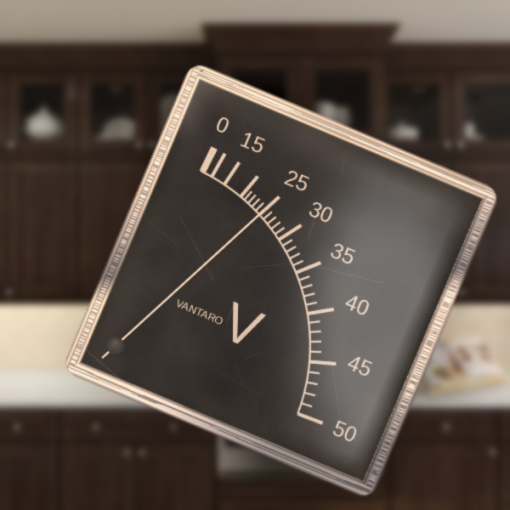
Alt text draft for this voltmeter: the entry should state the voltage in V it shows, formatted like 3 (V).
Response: 25 (V)
